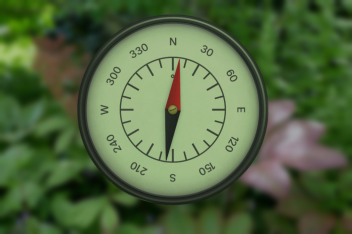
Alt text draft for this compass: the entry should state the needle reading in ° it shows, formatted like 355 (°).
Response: 7.5 (°)
